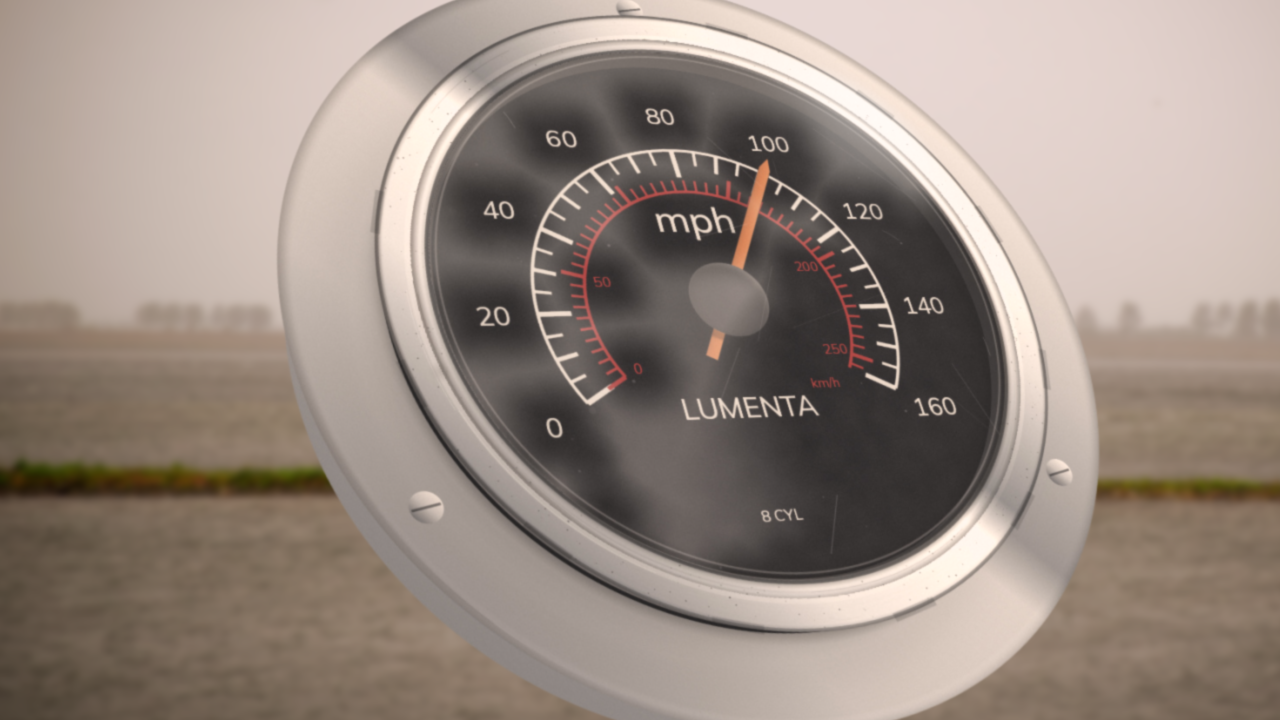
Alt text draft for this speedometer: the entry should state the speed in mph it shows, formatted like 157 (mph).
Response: 100 (mph)
